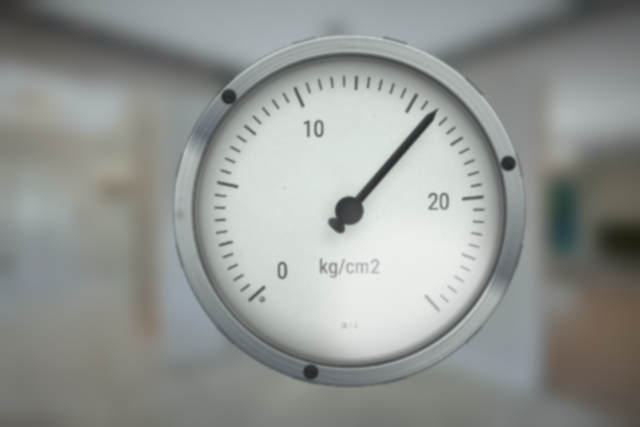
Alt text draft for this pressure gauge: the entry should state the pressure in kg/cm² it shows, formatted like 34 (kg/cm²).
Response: 16 (kg/cm²)
